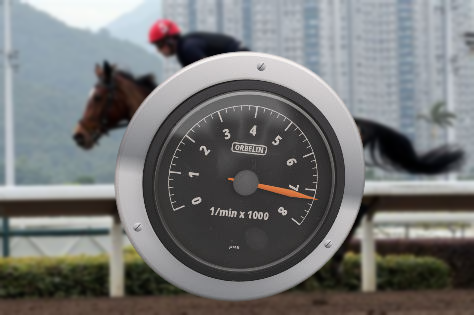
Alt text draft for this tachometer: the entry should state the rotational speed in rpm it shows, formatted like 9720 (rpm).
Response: 7200 (rpm)
